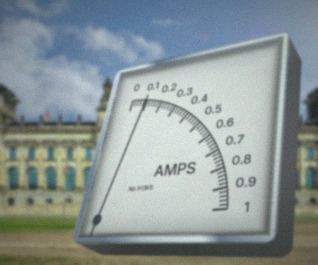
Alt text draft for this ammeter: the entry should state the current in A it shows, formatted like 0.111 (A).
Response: 0.1 (A)
